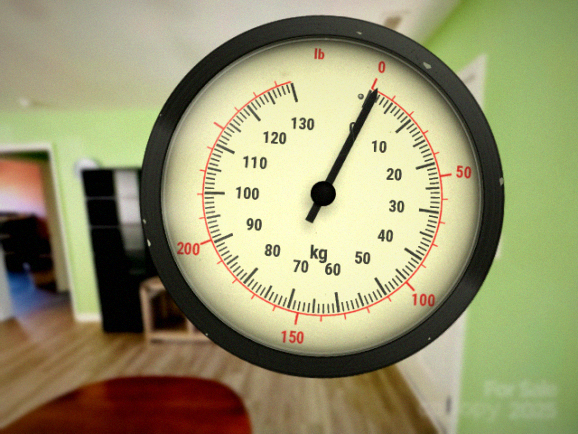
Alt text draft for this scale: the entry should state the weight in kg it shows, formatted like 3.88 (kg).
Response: 1 (kg)
